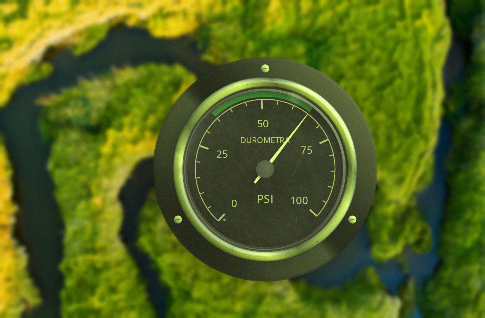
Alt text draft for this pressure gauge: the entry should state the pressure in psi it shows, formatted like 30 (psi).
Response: 65 (psi)
